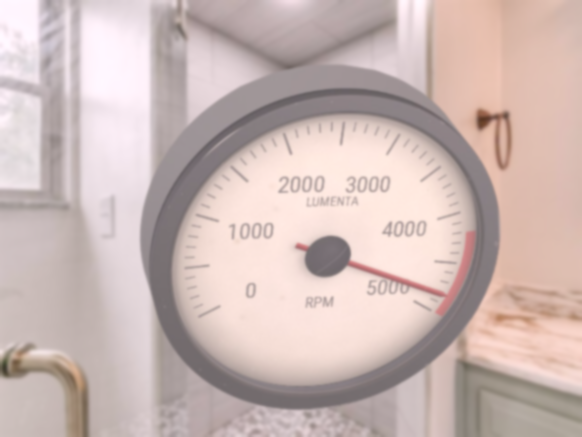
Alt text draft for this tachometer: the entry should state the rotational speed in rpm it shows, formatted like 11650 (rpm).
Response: 4800 (rpm)
